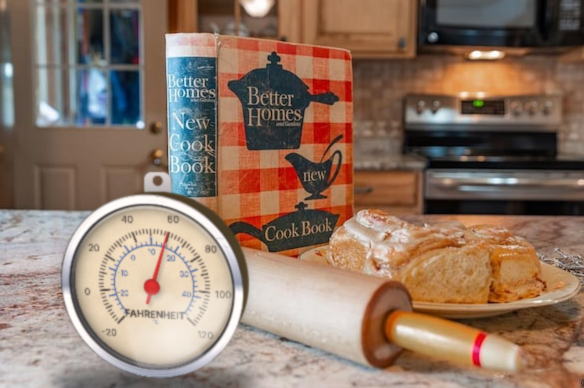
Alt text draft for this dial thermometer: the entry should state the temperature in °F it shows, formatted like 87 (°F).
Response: 60 (°F)
